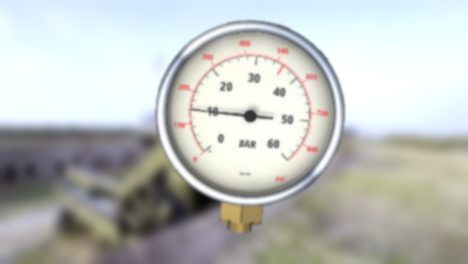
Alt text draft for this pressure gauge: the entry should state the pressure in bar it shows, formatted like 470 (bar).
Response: 10 (bar)
